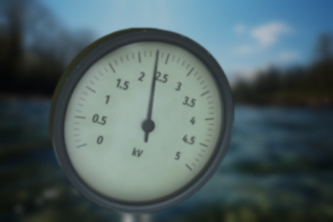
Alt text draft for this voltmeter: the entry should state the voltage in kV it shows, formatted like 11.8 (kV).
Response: 2.3 (kV)
